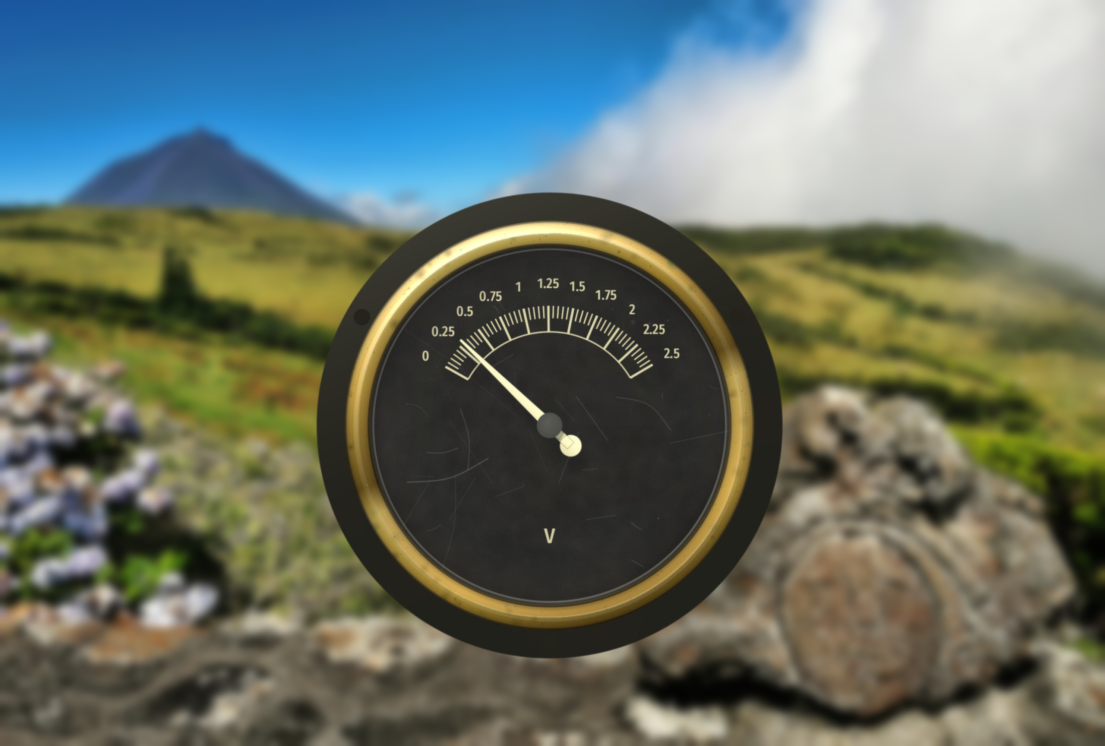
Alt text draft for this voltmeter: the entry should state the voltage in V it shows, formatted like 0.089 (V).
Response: 0.3 (V)
